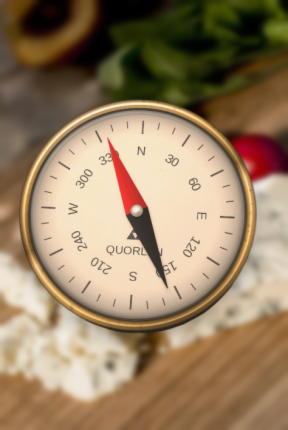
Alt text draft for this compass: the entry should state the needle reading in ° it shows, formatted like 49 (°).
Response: 335 (°)
